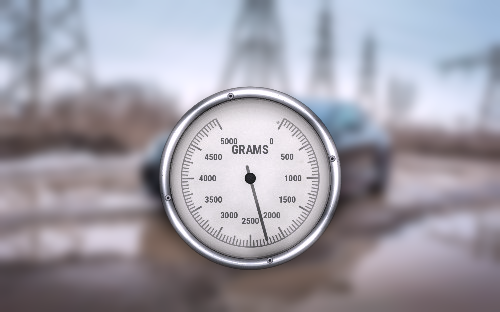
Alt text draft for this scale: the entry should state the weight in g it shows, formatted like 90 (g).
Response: 2250 (g)
